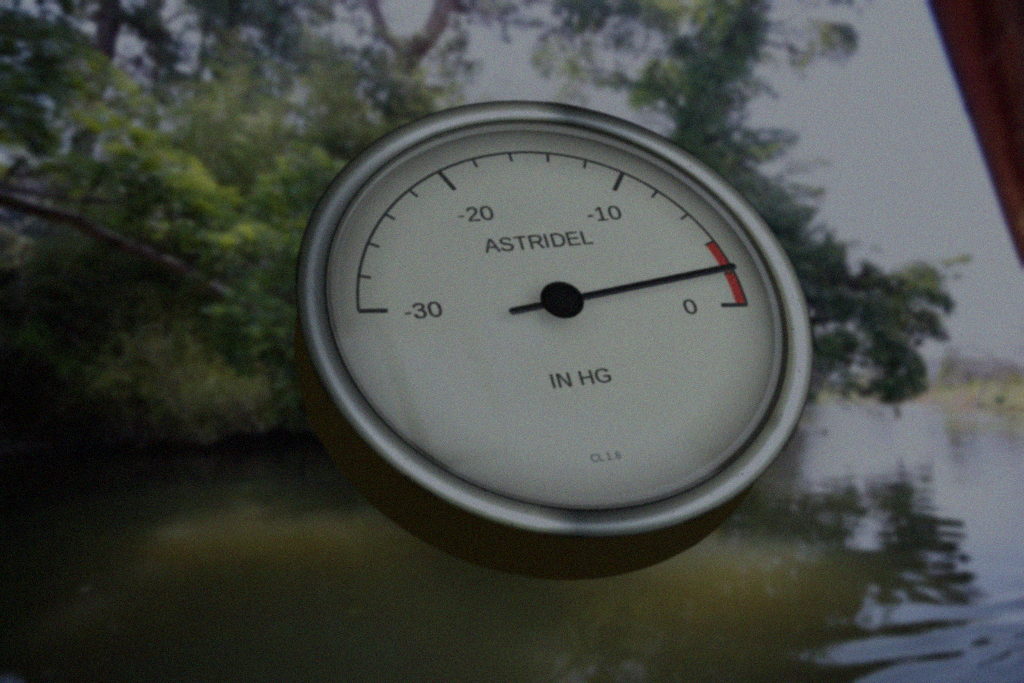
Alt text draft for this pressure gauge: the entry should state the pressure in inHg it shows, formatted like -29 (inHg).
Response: -2 (inHg)
